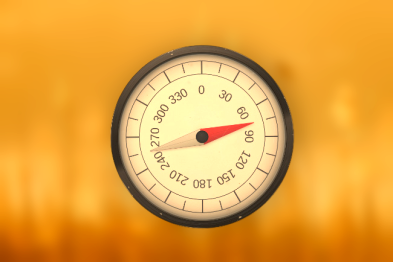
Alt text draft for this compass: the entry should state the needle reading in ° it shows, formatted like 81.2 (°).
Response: 75 (°)
